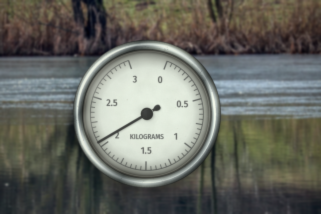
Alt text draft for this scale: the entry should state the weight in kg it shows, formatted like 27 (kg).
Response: 2.05 (kg)
